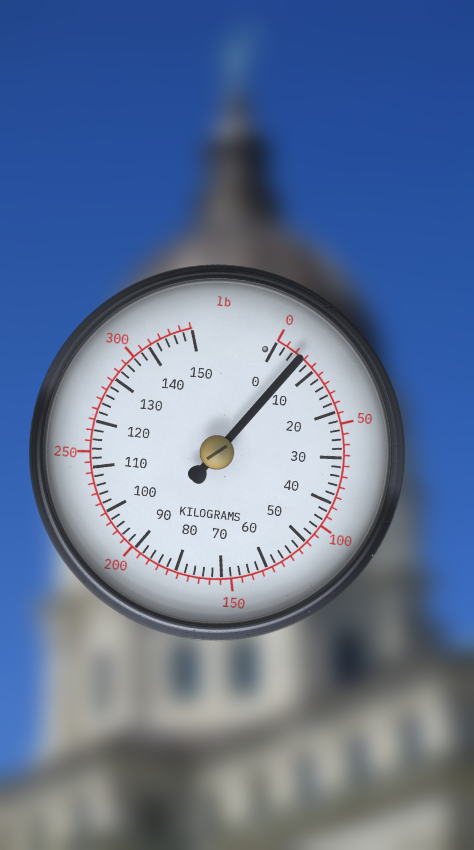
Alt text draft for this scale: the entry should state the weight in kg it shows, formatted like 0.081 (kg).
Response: 6 (kg)
